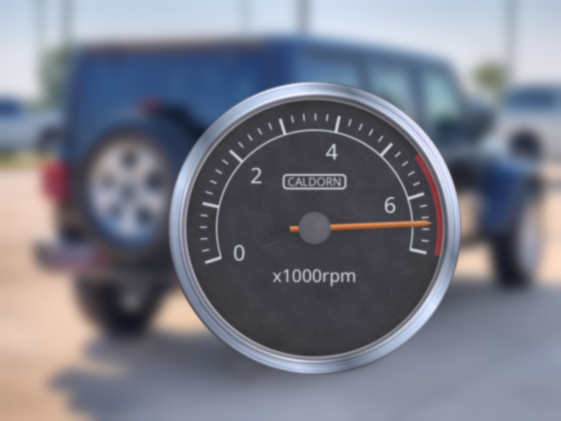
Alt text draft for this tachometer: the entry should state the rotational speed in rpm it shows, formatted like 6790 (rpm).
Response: 6500 (rpm)
